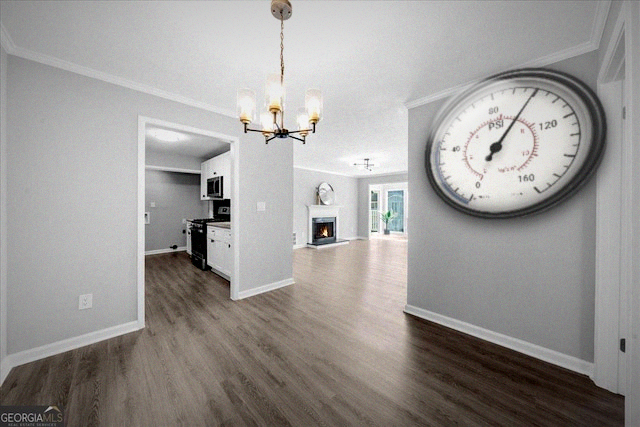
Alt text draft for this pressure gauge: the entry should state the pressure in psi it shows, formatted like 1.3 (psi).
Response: 100 (psi)
